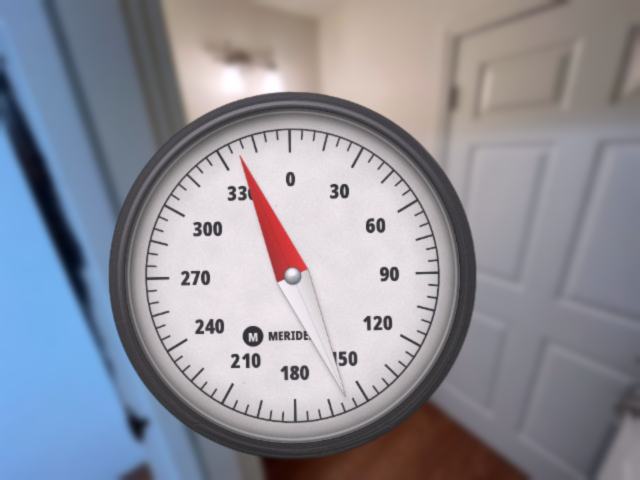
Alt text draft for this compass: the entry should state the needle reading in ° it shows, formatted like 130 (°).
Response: 337.5 (°)
